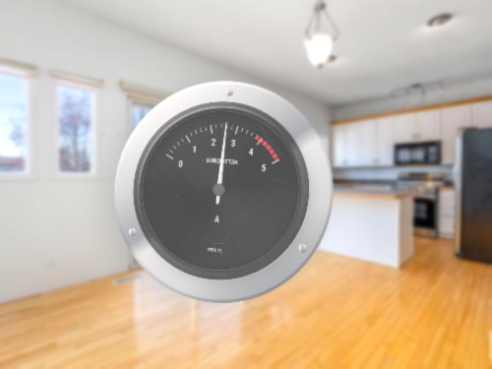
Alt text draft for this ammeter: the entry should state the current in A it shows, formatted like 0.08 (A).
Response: 2.6 (A)
